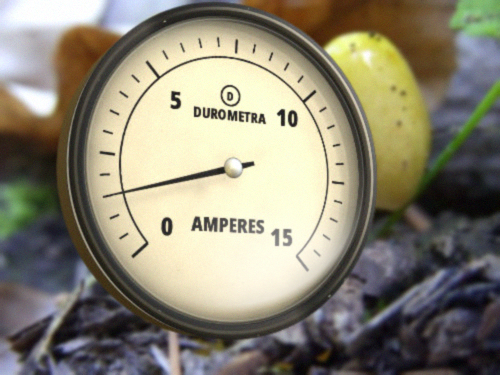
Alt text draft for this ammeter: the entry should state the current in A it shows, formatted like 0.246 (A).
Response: 1.5 (A)
